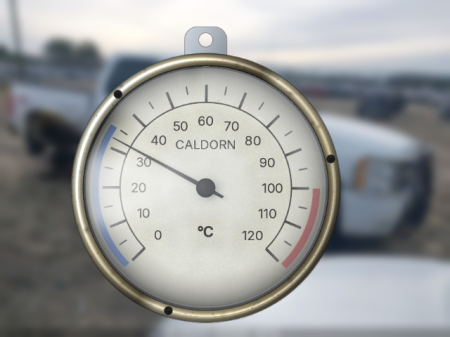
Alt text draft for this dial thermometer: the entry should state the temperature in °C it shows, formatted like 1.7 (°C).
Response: 32.5 (°C)
